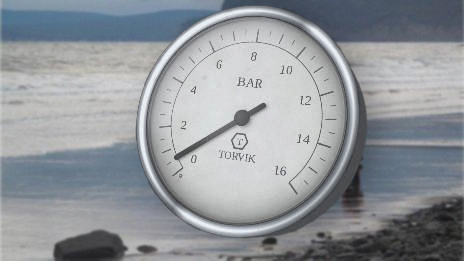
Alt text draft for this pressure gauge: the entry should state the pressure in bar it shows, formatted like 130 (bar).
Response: 0.5 (bar)
